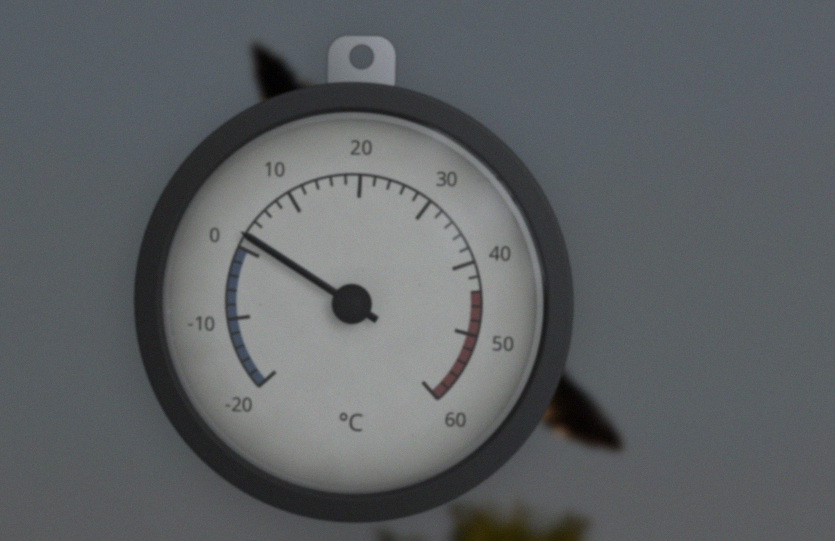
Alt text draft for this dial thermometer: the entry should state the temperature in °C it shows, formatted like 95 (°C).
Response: 2 (°C)
